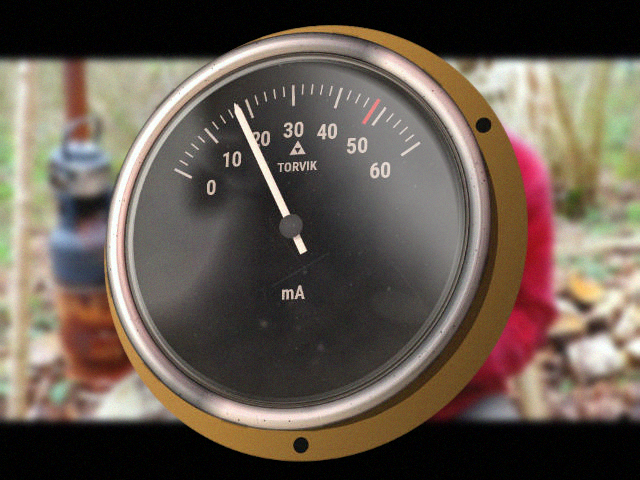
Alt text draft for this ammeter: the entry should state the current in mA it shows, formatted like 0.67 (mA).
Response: 18 (mA)
